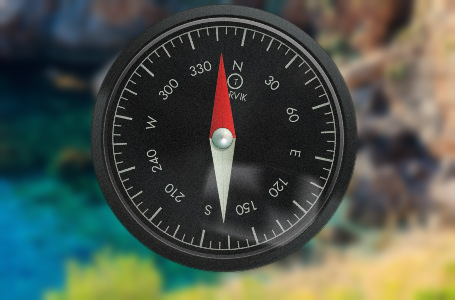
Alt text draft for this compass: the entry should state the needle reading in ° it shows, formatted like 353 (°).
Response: 347.5 (°)
